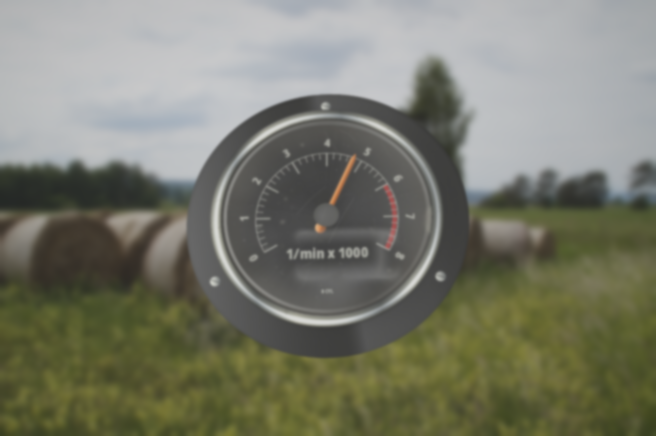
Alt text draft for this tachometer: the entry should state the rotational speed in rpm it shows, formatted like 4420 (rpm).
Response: 4800 (rpm)
